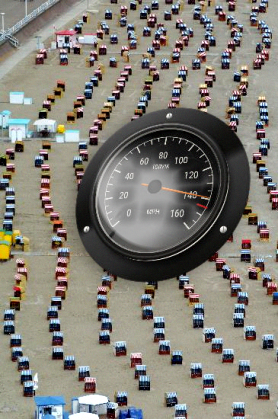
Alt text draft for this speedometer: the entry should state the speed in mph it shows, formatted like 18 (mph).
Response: 140 (mph)
